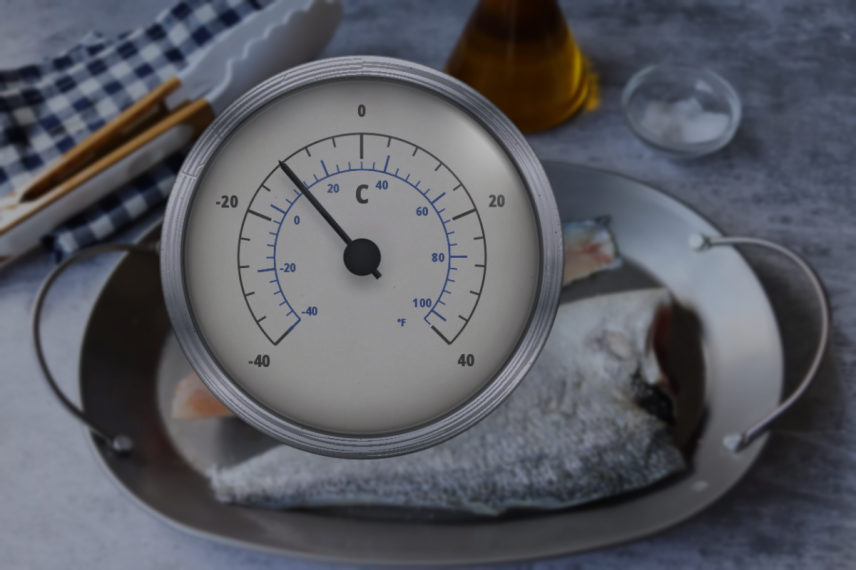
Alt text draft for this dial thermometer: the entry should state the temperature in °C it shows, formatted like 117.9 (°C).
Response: -12 (°C)
